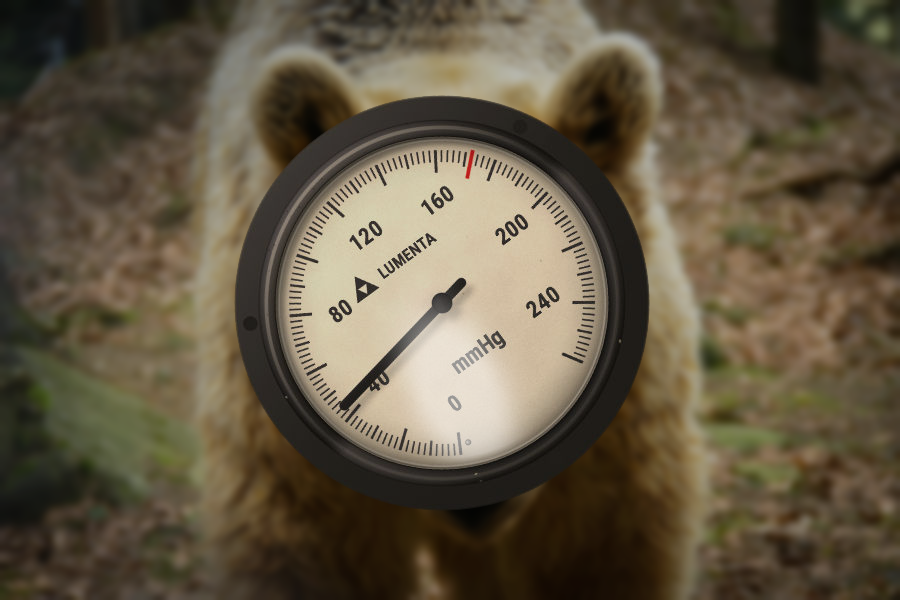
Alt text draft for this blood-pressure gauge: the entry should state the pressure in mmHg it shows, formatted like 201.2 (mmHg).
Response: 44 (mmHg)
